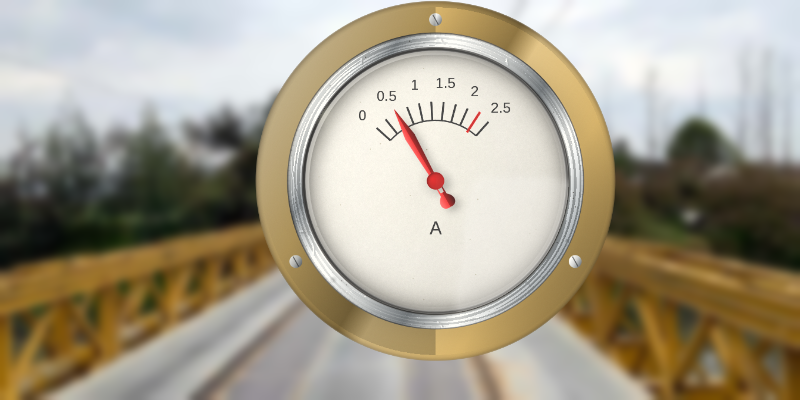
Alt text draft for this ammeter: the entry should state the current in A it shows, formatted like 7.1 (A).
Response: 0.5 (A)
